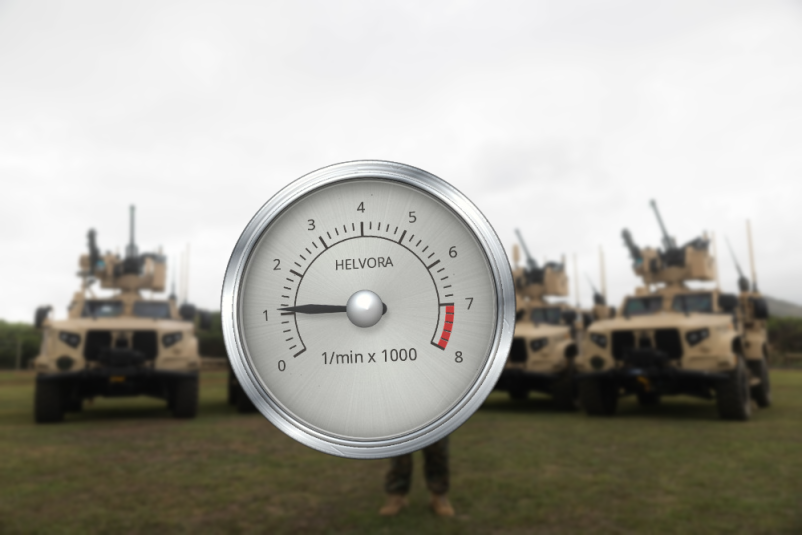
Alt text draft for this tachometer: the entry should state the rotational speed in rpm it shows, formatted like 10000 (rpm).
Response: 1100 (rpm)
